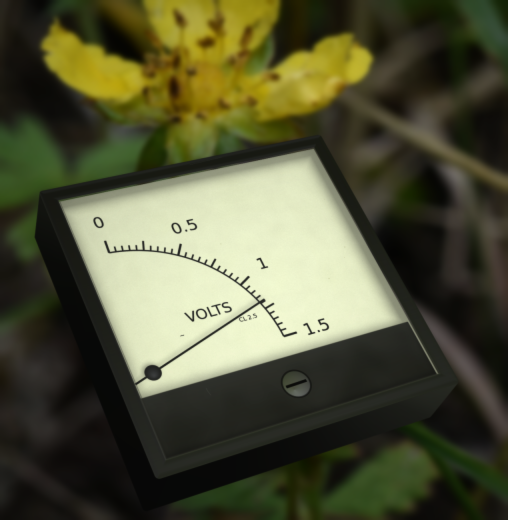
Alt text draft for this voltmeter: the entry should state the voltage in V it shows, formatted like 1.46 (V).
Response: 1.2 (V)
